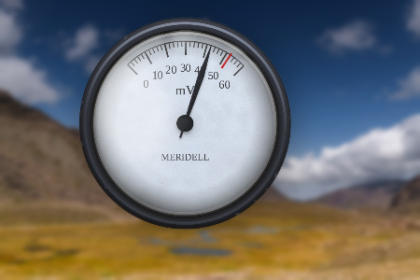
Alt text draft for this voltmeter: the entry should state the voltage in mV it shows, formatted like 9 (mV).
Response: 42 (mV)
